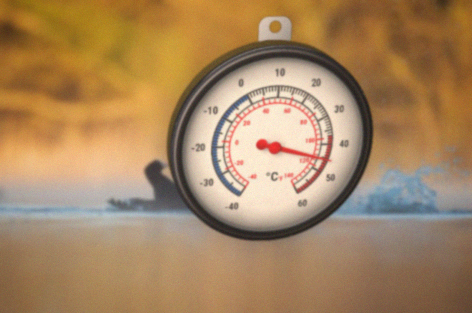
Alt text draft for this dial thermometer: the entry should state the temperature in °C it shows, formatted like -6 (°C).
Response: 45 (°C)
